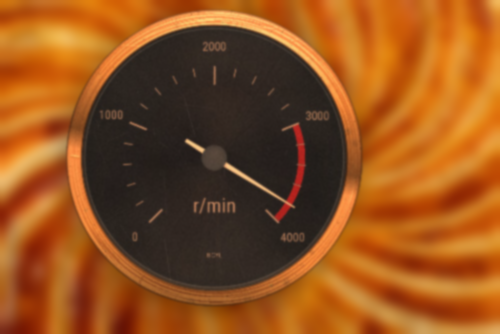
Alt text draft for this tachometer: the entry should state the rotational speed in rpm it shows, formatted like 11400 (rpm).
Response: 3800 (rpm)
